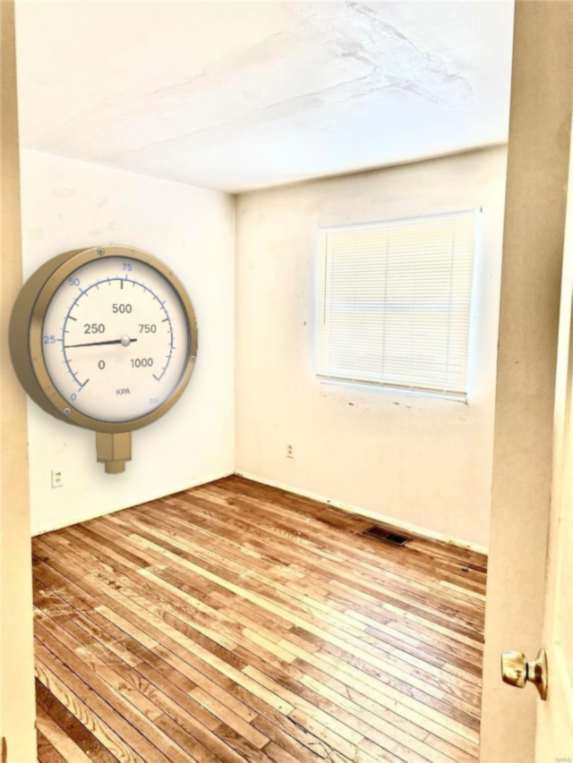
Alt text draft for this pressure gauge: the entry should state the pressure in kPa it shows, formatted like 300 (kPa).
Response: 150 (kPa)
